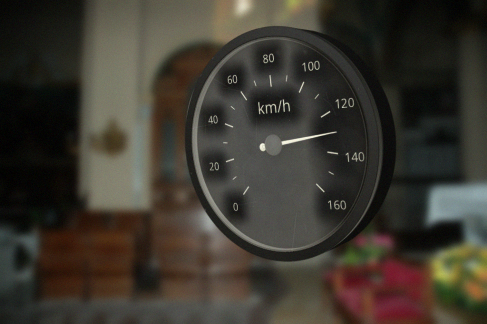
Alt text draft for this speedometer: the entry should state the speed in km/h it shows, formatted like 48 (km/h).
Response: 130 (km/h)
